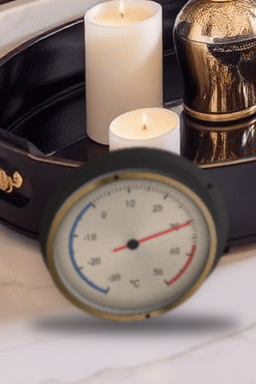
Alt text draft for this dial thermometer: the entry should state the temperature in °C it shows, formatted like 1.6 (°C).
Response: 30 (°C)
